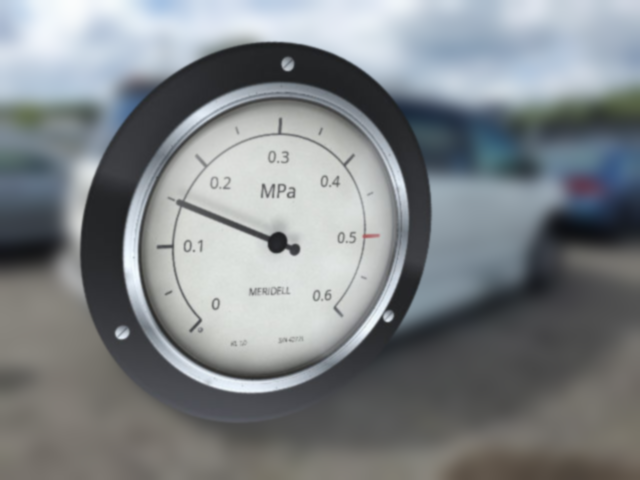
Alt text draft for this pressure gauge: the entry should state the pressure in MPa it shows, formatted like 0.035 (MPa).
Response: 0.15 (MPa)
